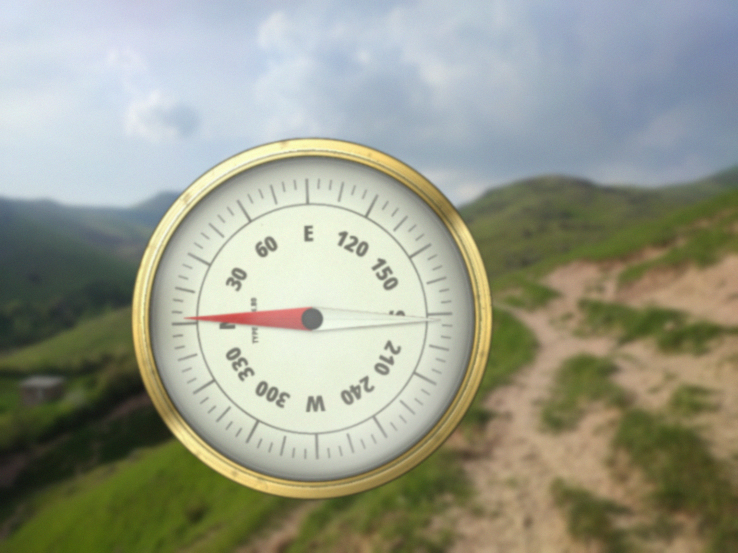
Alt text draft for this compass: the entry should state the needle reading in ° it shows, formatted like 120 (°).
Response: 2.5 (°)
